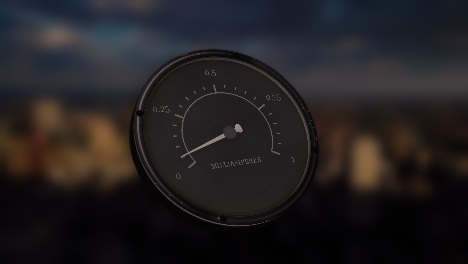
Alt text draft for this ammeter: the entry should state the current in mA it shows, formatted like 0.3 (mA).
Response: 0.05 (mA)
